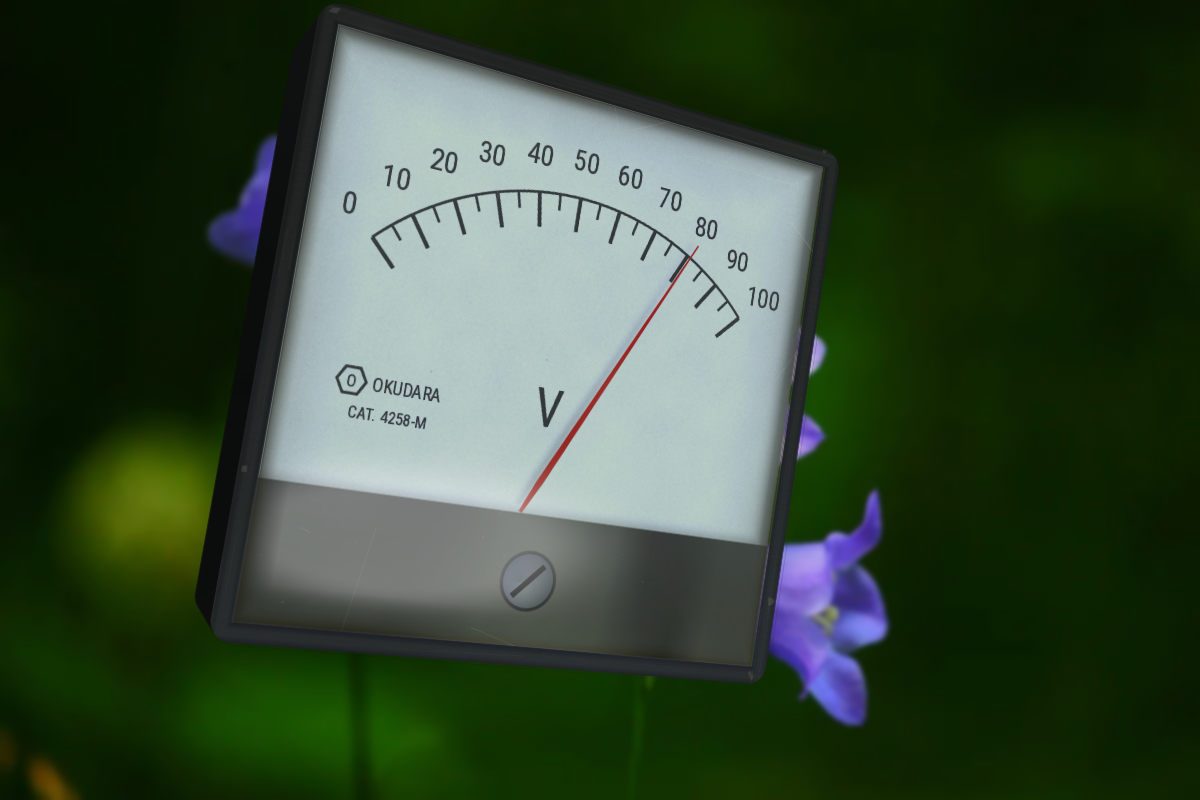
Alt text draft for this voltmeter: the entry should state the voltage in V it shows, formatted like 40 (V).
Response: 80 (V)
